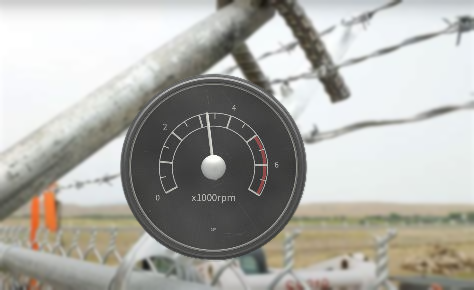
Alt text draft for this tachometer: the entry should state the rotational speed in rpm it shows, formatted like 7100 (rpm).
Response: 3250 (rpm)
